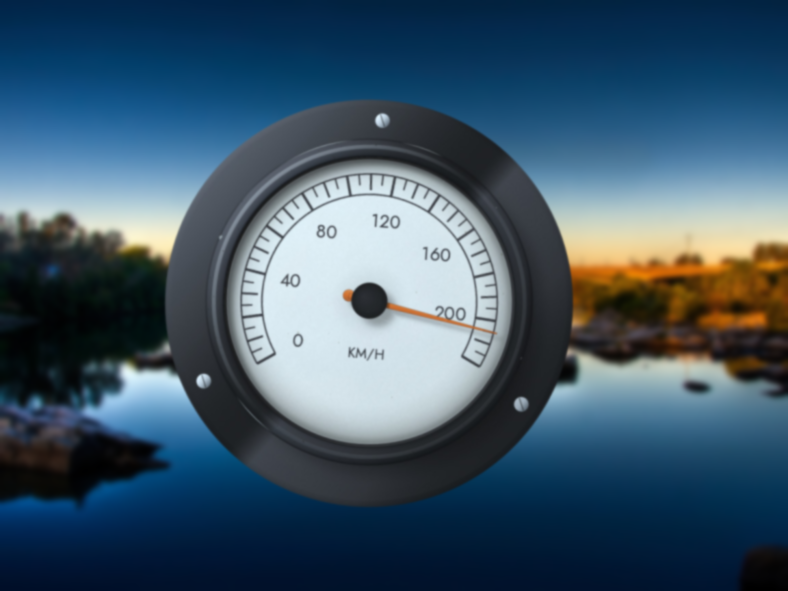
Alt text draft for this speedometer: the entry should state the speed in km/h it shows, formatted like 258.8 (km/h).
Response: 205 (km/h)
